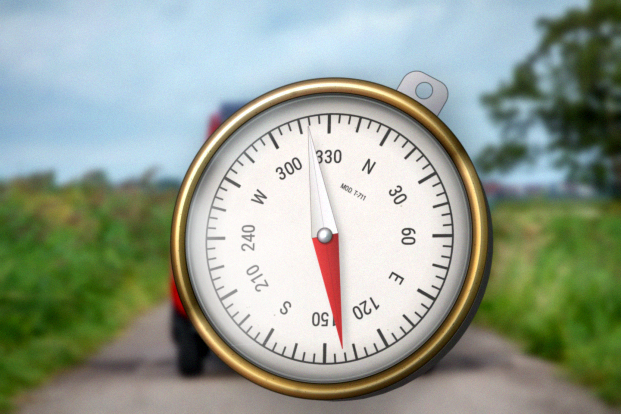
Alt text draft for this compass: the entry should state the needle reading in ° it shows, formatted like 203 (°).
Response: 140 (°)
